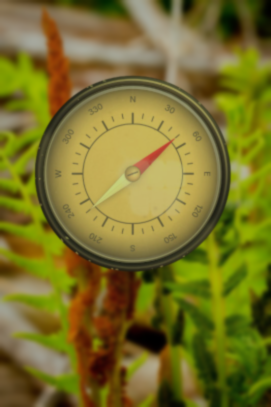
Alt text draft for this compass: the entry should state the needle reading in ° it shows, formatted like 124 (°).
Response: 50 (°)
